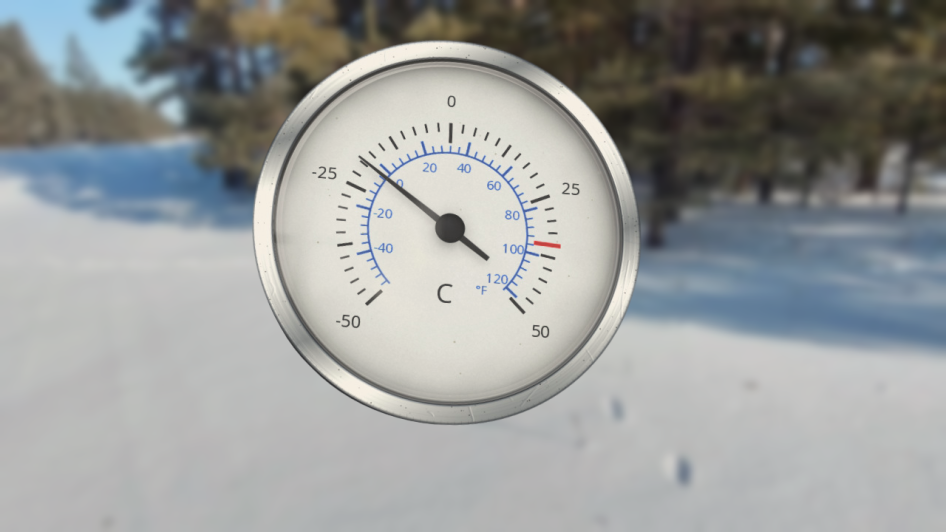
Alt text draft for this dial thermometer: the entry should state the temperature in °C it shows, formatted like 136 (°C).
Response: -20 (°C)
